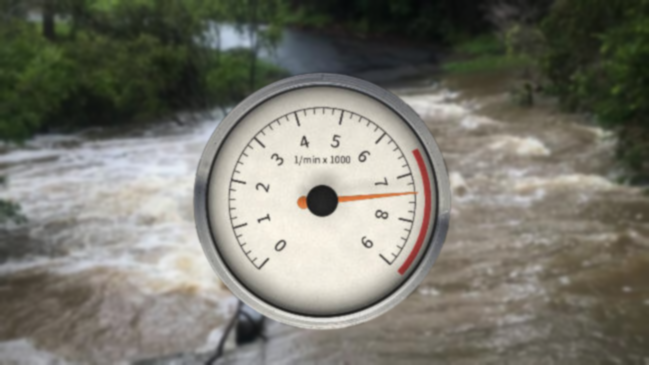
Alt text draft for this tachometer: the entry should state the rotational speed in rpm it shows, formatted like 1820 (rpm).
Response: 7400 (rpm)
